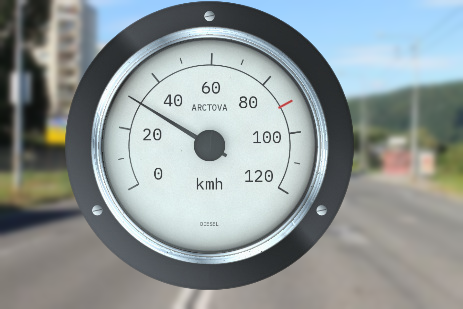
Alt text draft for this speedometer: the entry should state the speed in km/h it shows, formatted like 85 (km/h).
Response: 30 (km/h)
